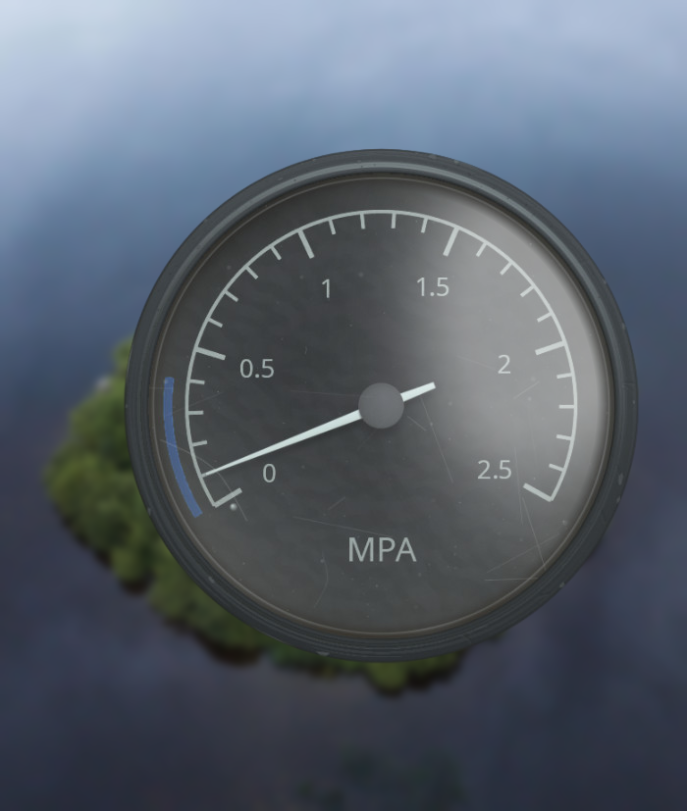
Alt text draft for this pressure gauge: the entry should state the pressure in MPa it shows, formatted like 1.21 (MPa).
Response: 0.1 (MPa)
